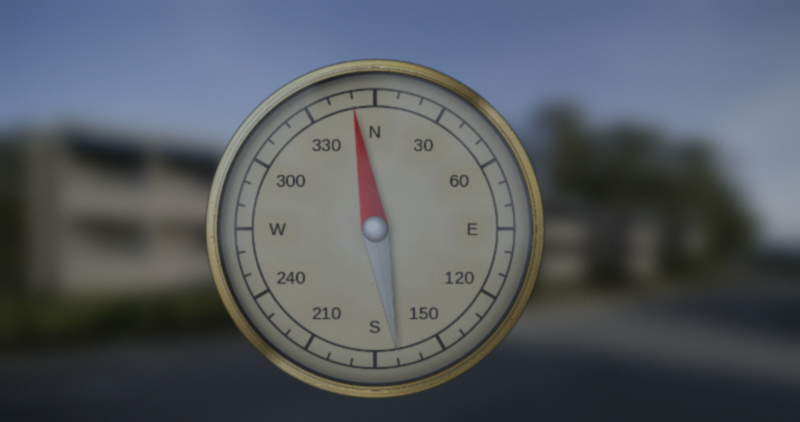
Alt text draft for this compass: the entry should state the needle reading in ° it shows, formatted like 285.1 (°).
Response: 350 (°)
